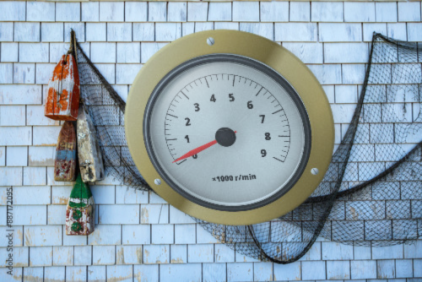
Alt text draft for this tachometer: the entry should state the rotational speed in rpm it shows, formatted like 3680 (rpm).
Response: 200 (rpm)
